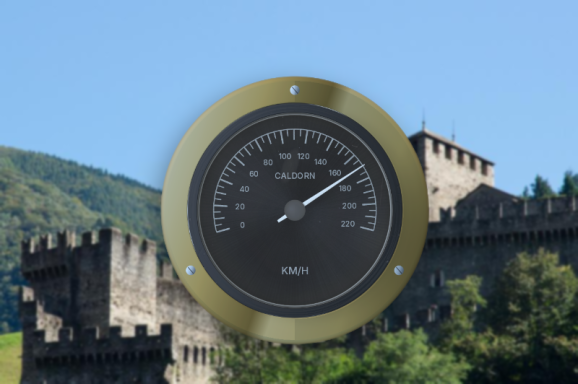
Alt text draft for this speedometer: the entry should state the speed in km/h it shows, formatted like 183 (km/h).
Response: 170 (km/h)
